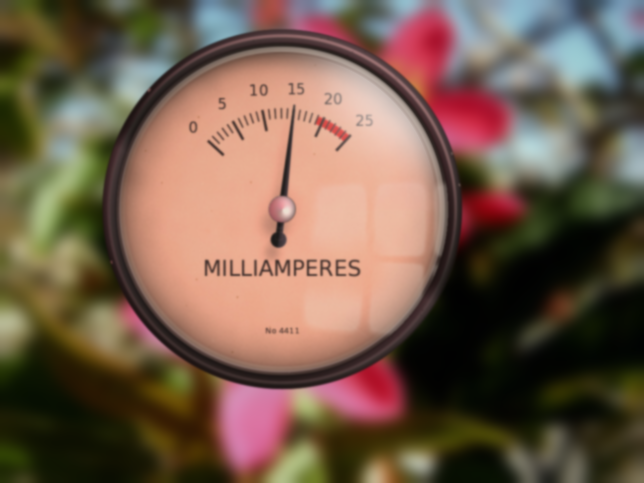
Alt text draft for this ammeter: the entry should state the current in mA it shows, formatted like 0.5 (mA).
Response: 15 (mA)
